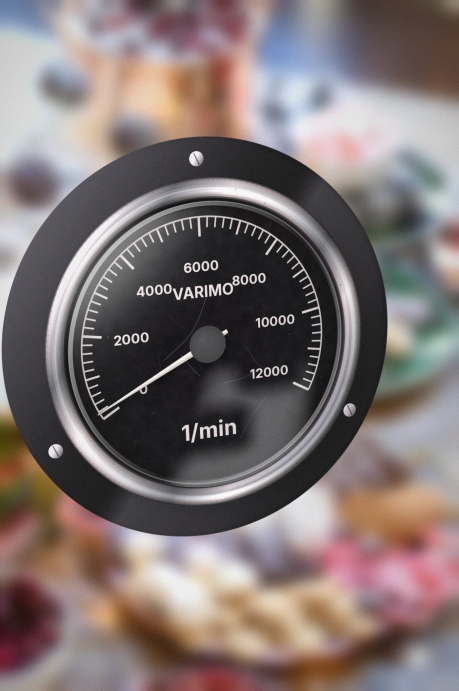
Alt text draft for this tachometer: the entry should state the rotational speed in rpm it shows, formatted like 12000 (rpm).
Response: 200 (rpm)
